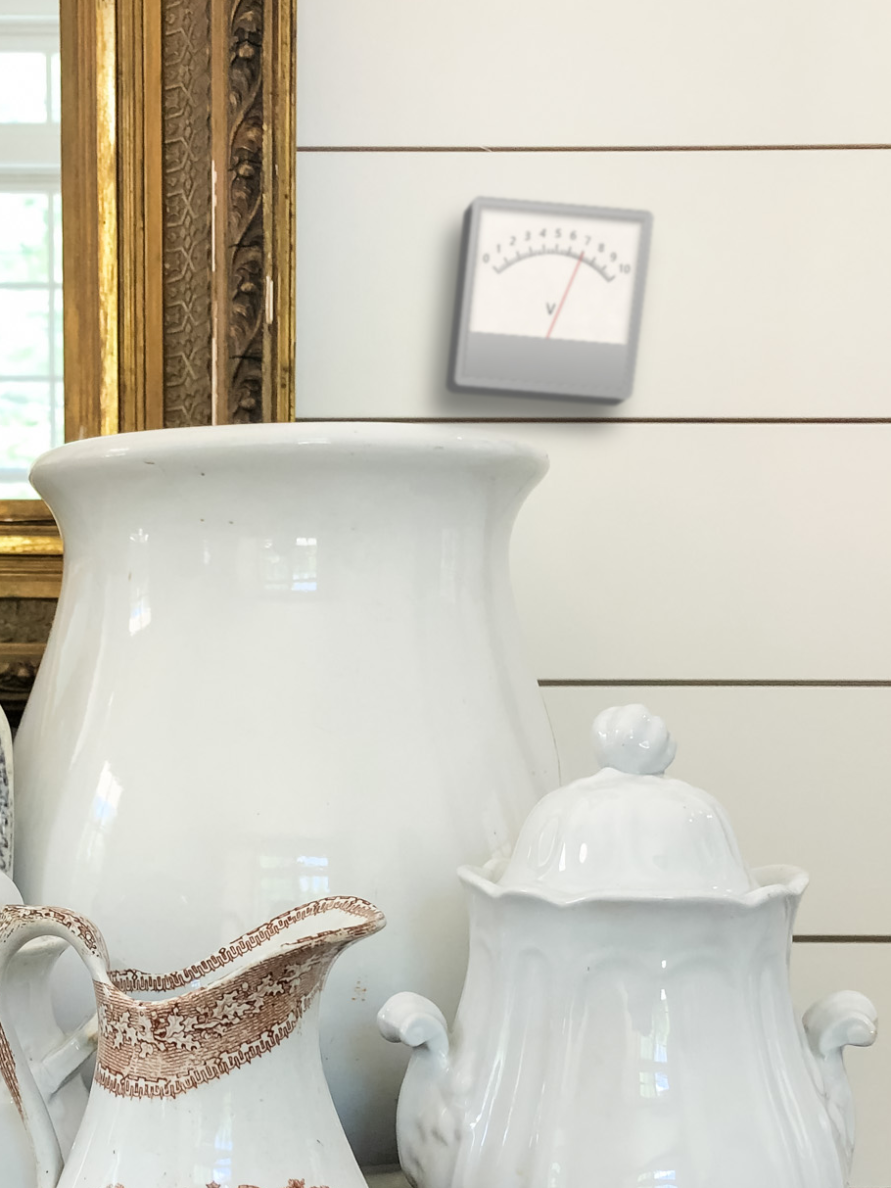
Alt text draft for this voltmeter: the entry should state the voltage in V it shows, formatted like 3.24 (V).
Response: 7 (V)
